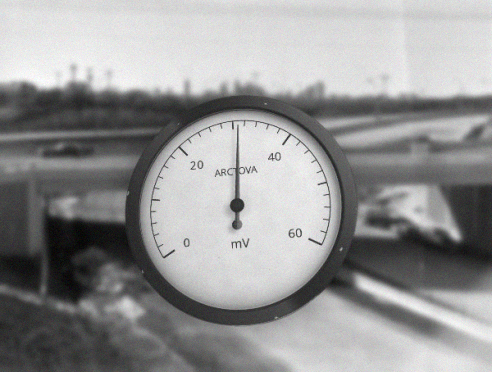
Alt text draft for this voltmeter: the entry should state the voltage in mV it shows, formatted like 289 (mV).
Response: 31 (mV)
